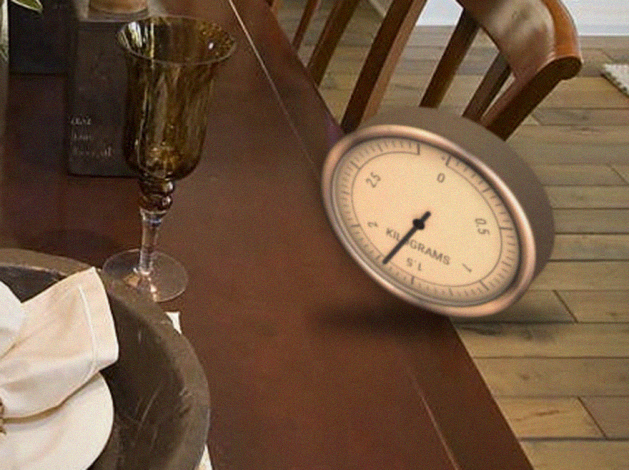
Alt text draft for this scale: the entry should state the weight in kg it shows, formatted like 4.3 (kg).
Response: 1.7 (kg)
